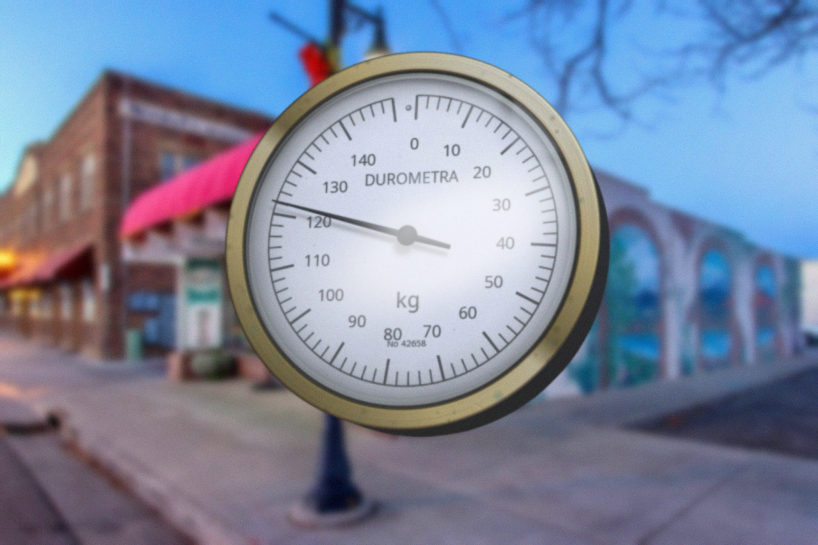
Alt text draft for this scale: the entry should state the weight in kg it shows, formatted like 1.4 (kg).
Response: 122 (kg)
